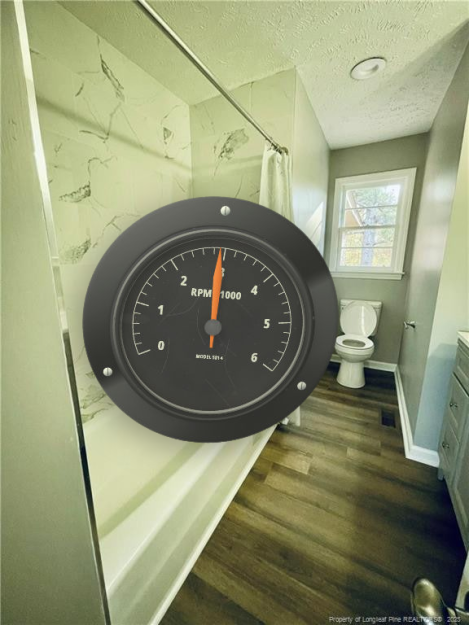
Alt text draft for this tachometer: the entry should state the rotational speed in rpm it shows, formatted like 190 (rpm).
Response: 2900 (rpm)
